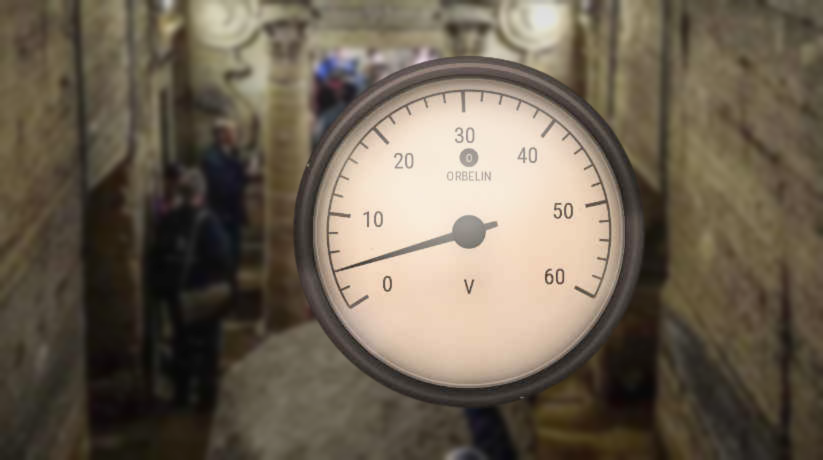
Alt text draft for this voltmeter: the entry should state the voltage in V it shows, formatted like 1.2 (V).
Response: 4 (V)
